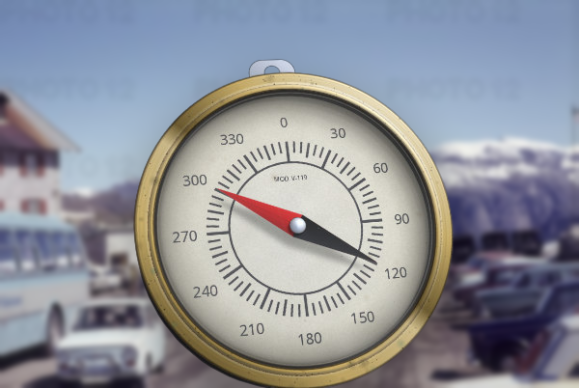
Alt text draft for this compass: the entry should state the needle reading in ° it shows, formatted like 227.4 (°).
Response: 300 (°)
